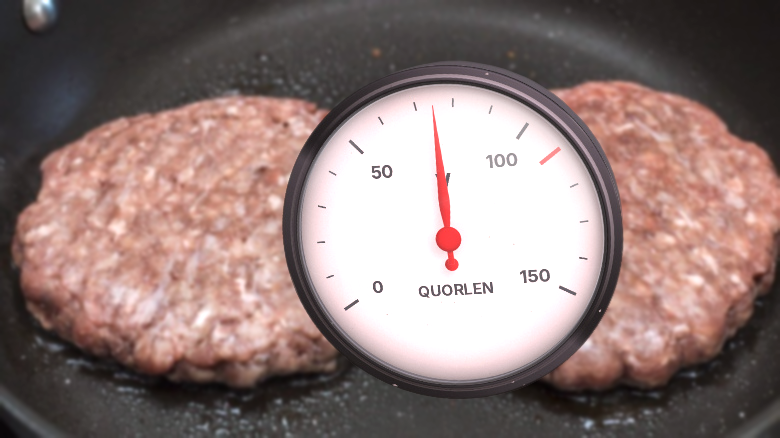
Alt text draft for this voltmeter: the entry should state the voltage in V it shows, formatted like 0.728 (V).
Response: 75 (V)
